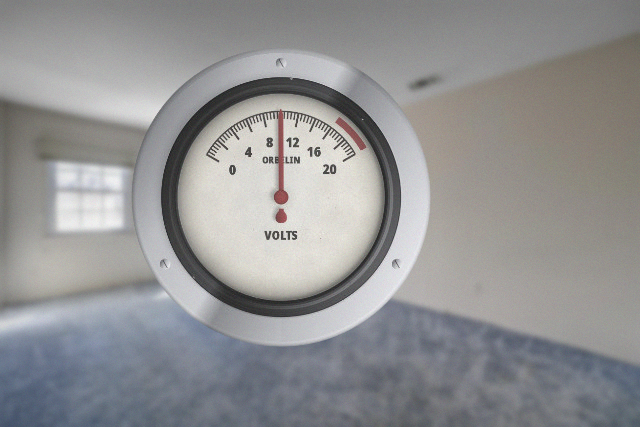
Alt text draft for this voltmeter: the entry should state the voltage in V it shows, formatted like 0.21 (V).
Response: 10 (V)
